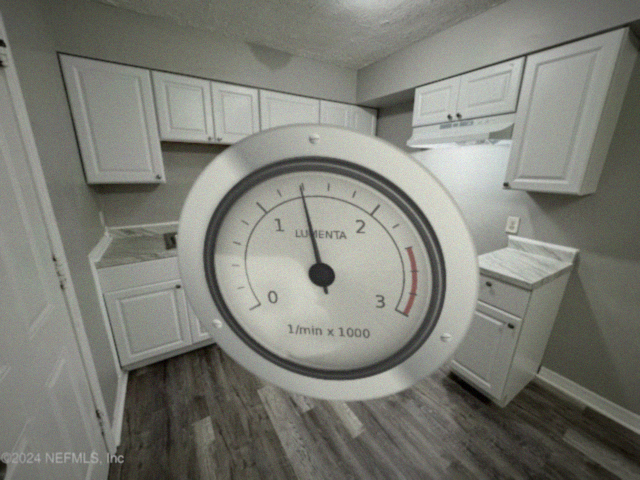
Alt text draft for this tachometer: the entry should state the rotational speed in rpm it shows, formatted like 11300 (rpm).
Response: 1400 (rpm)
